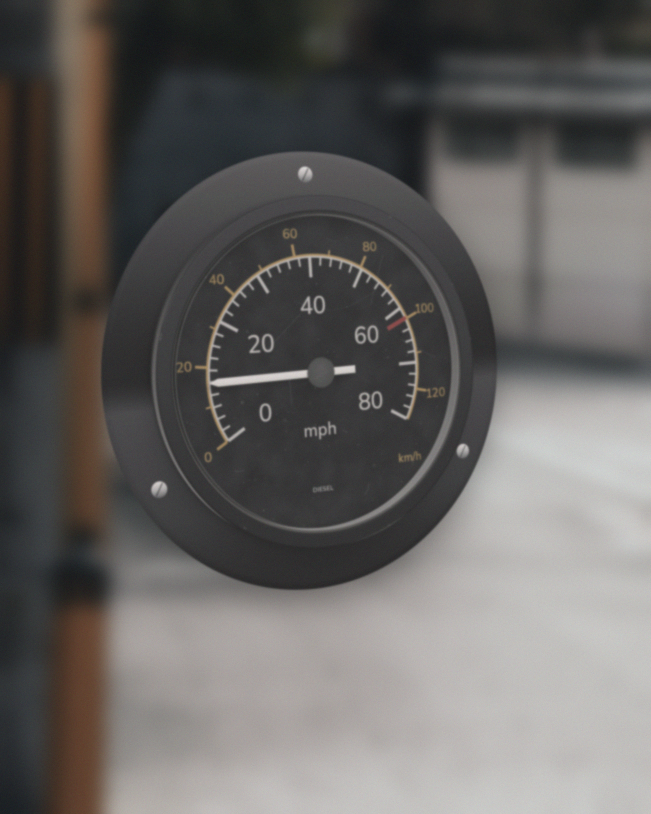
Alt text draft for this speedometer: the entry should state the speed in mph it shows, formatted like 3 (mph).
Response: 10 (mph)
